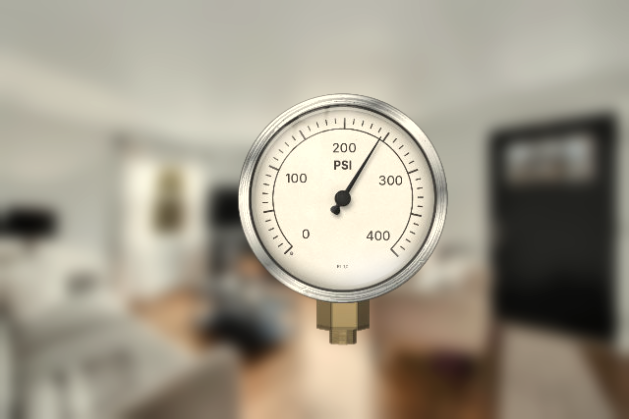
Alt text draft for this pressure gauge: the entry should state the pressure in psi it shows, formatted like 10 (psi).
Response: 245 (psi)
